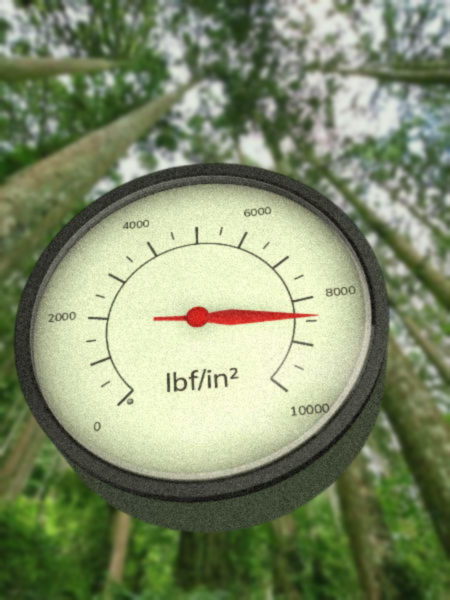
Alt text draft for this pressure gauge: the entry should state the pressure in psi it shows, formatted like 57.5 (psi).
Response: 8500 (psi)
